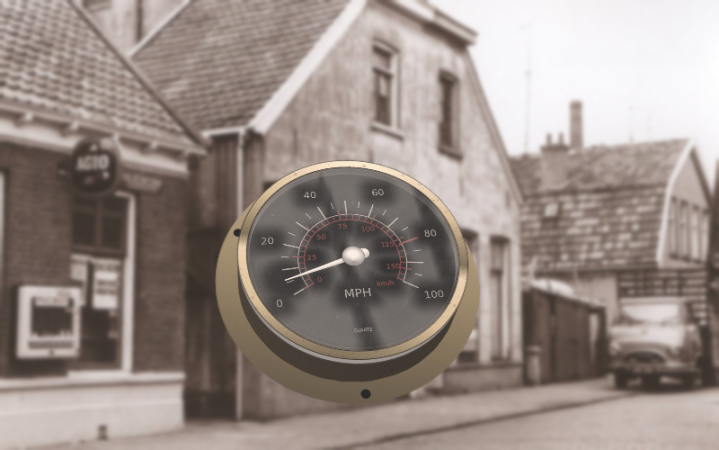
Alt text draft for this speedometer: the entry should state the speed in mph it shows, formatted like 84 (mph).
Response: 5 (mph)
